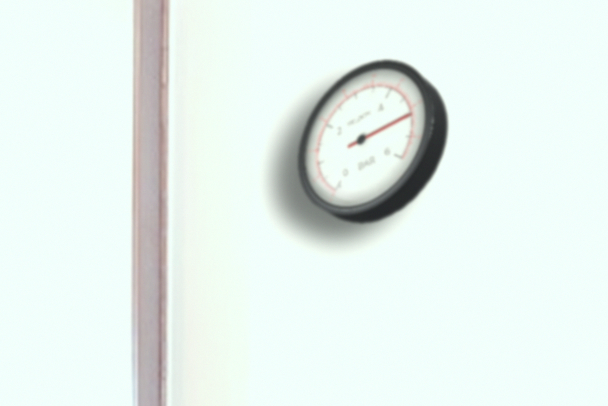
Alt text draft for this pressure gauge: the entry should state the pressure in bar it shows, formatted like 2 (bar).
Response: 5 (bar)
